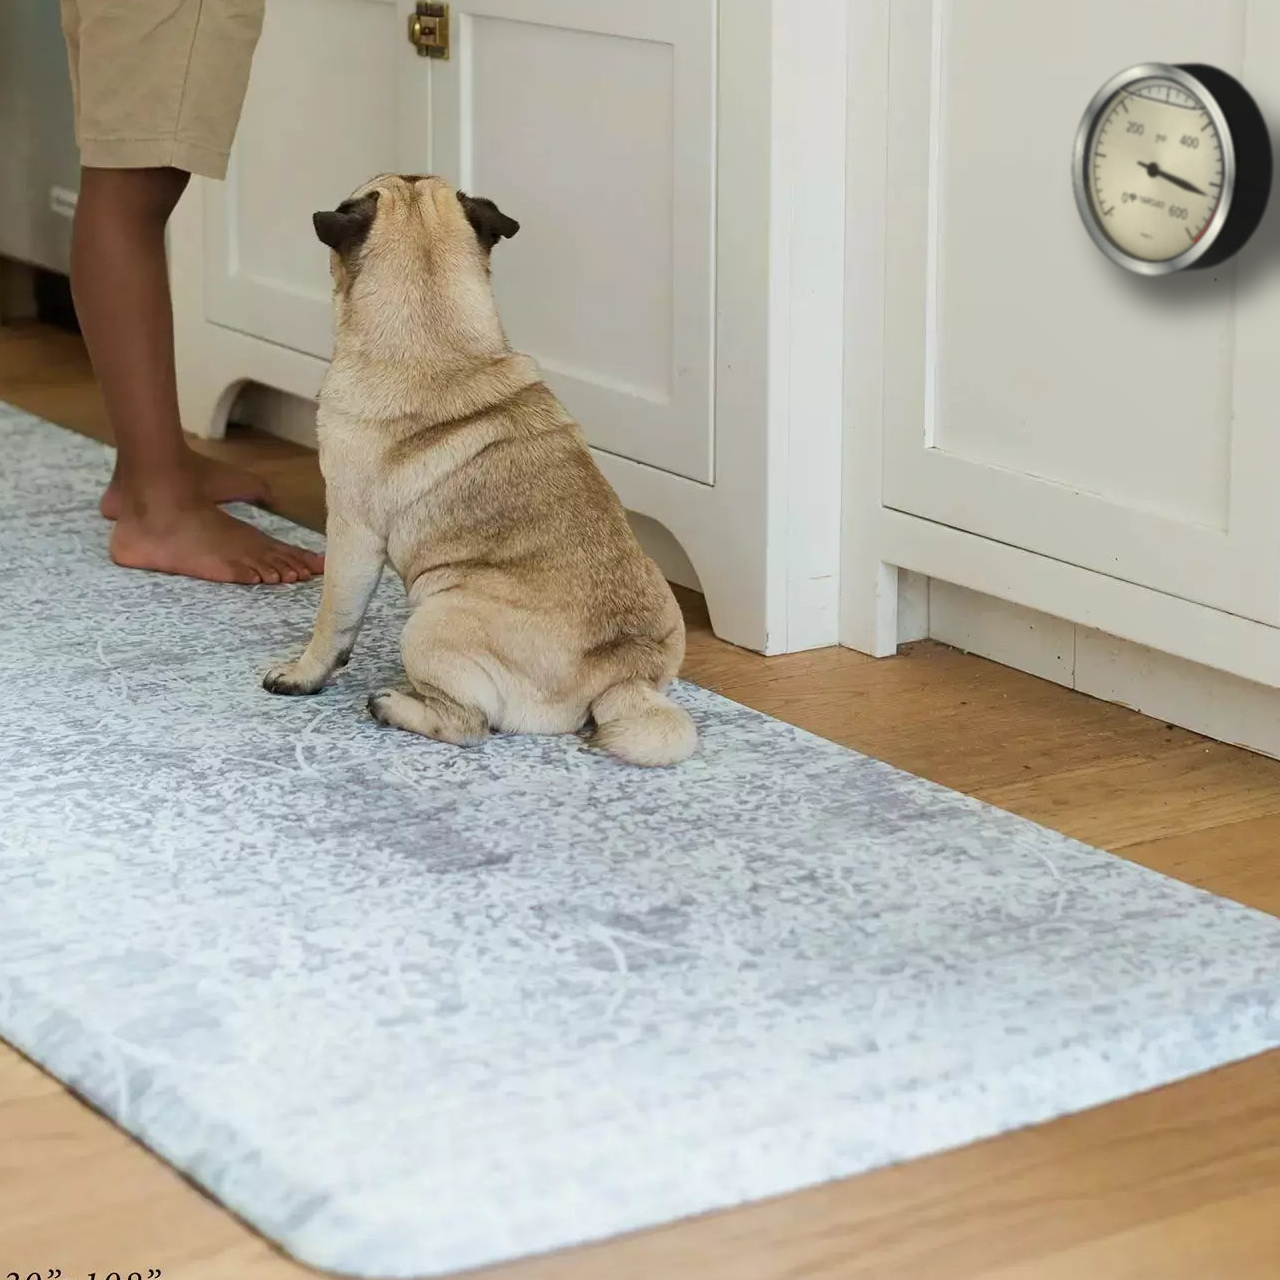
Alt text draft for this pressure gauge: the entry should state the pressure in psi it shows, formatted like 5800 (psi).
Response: 520 (psi)
